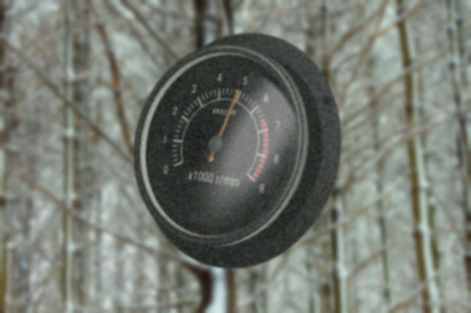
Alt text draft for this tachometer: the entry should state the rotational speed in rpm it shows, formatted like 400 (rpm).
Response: 5000 (rpm)
